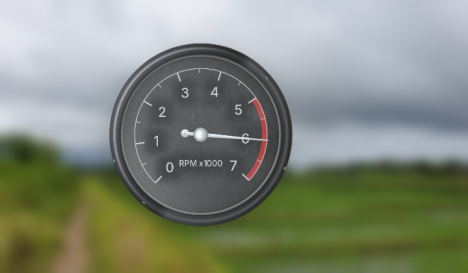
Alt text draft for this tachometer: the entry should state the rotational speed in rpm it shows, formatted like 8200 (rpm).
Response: 6000 (rpm)
